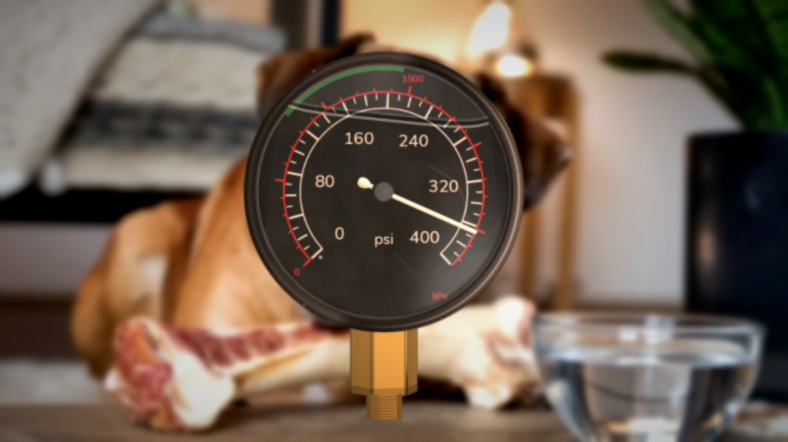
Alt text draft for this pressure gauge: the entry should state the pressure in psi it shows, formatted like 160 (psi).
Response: 365 (psi)
